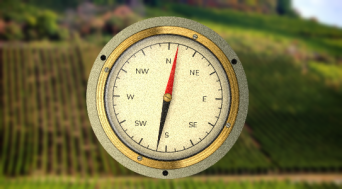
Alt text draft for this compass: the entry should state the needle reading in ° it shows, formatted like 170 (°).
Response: 10 (°)
